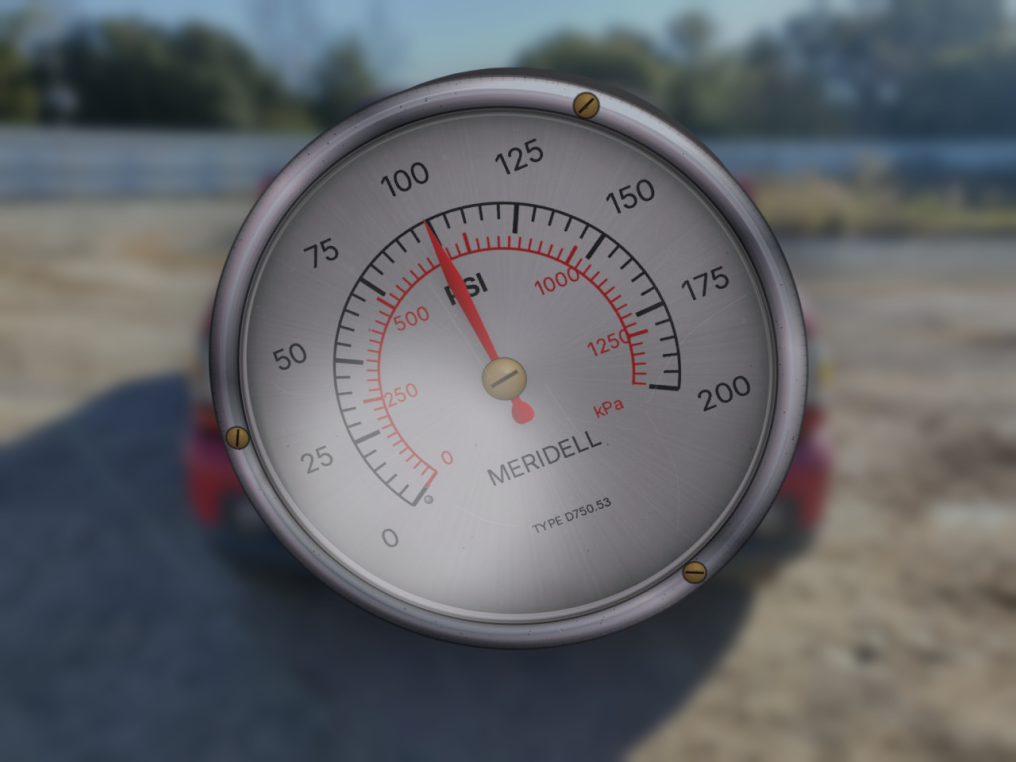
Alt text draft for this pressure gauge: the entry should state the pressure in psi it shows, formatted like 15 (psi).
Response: 100 (psi)
